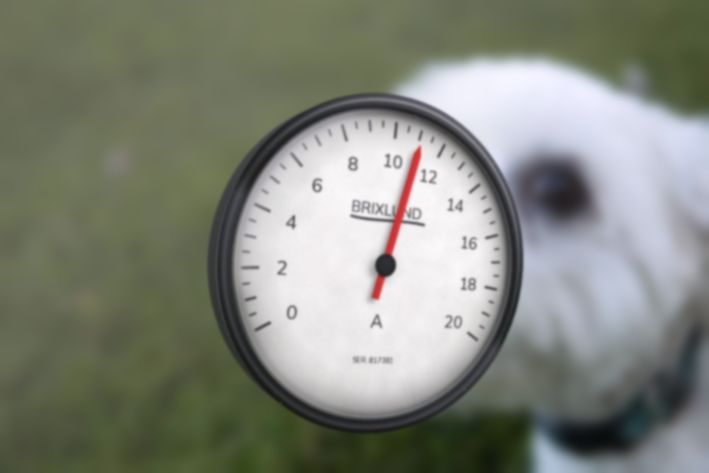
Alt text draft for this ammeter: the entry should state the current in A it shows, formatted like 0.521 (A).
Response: 11 (A)
